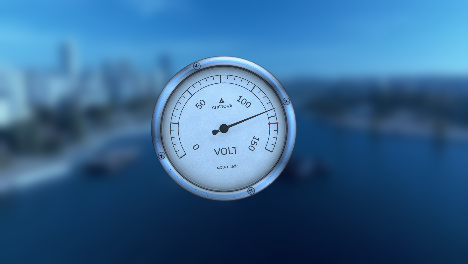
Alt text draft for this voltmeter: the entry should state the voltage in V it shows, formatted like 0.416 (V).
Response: 120 (V)
